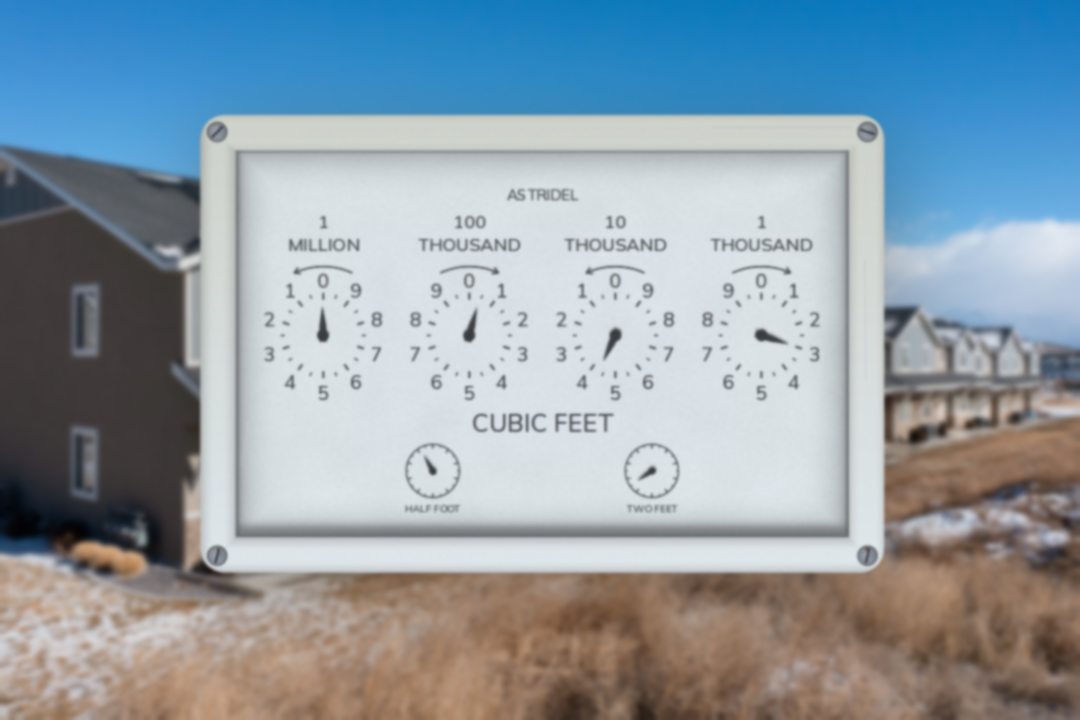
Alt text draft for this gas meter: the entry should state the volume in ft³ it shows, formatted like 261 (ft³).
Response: 4300 (ft³)
